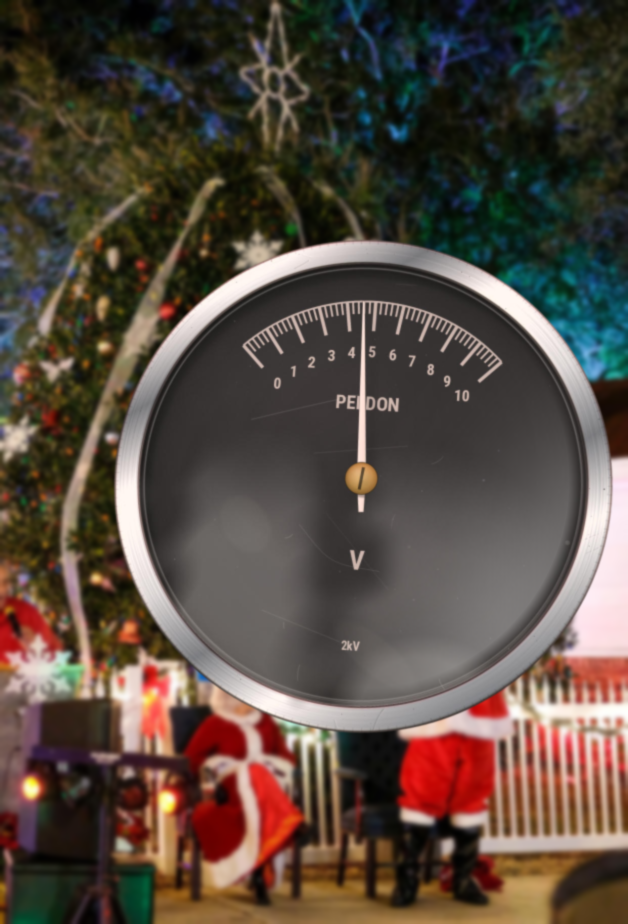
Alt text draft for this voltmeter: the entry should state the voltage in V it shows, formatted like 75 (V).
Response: 4.6 (V)
